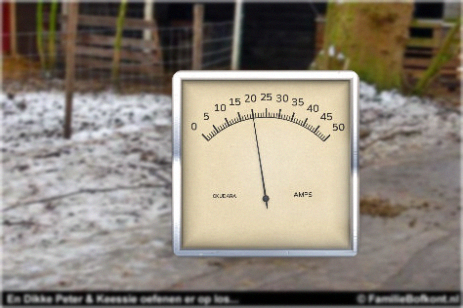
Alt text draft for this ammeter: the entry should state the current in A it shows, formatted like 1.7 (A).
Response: 20 (A)
